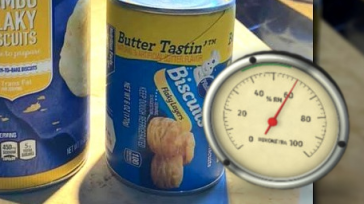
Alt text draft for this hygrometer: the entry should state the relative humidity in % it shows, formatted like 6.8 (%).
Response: 60 (%)
